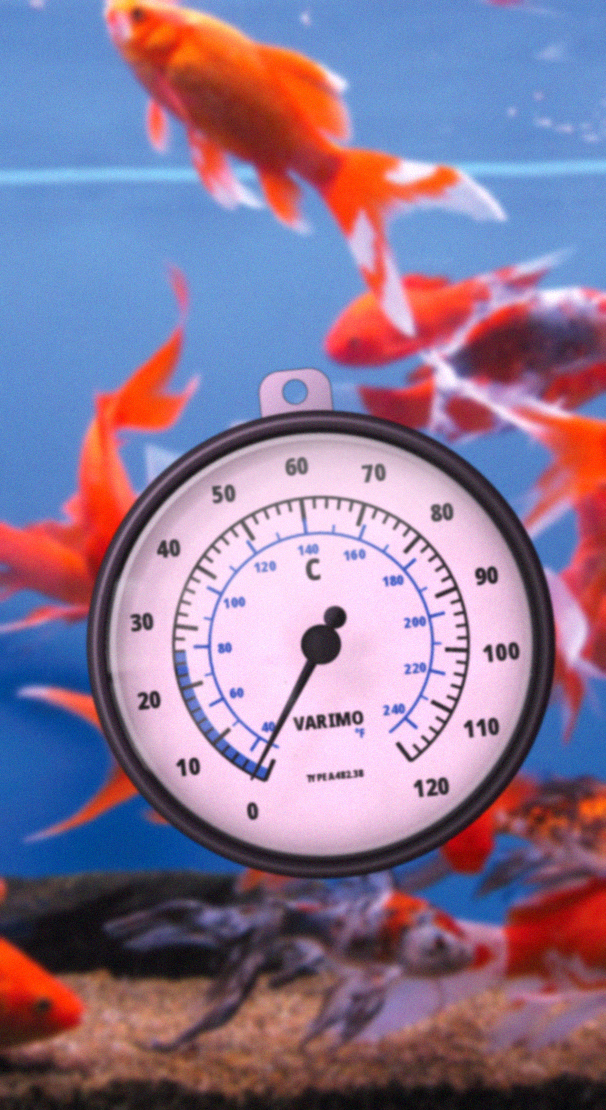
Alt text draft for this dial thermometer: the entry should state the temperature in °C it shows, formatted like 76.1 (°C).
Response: 2 (°C)
